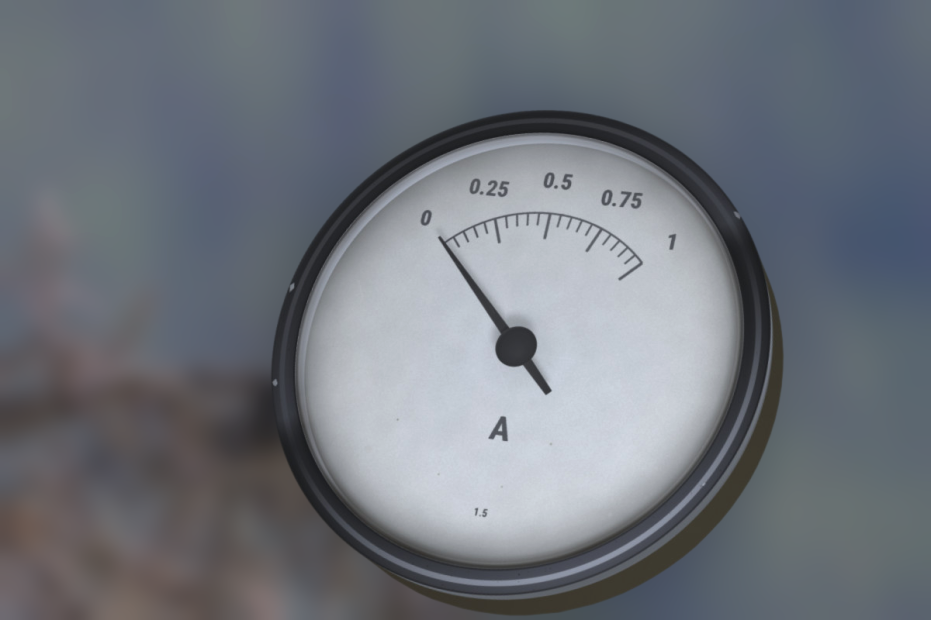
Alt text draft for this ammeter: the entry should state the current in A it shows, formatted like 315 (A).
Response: 0 (A)
